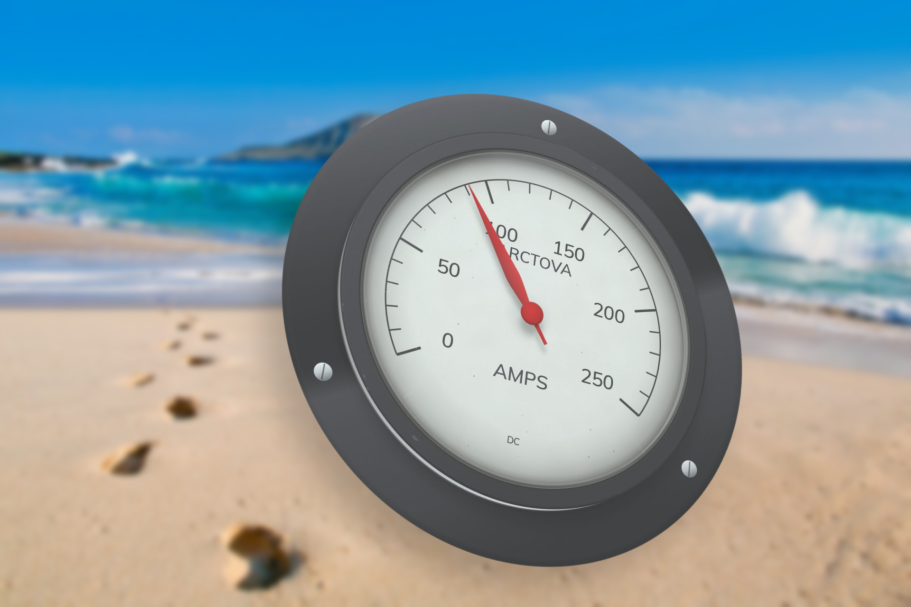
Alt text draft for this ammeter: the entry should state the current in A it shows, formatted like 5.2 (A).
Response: 90 (A)
